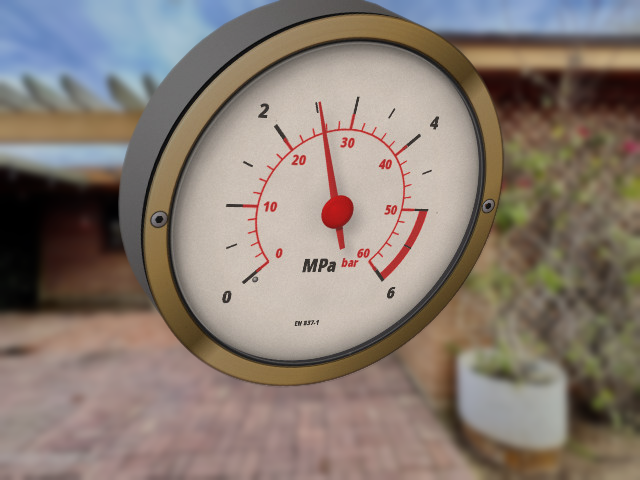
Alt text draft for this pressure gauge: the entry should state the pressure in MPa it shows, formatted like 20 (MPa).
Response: 2.5 (MPa)
